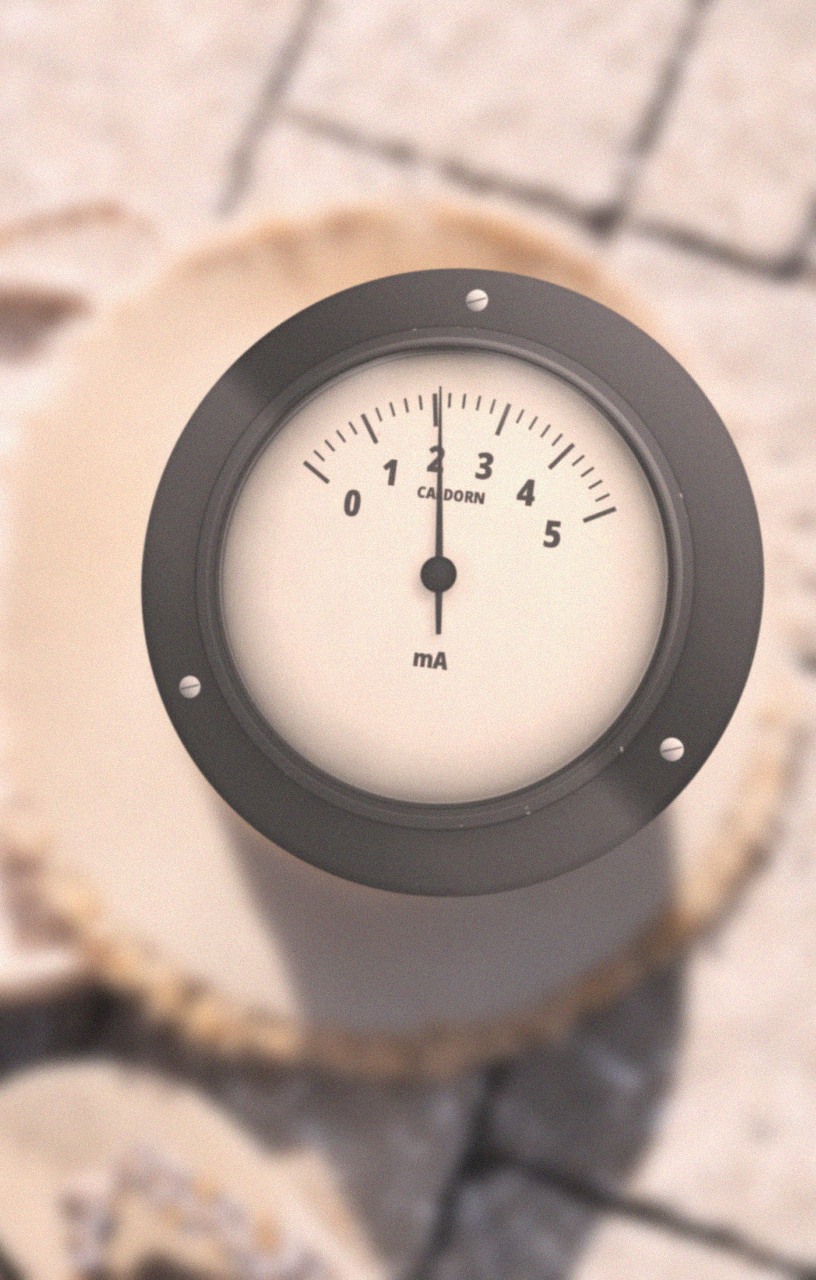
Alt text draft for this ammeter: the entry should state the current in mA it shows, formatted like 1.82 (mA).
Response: 2.1 (mA)
